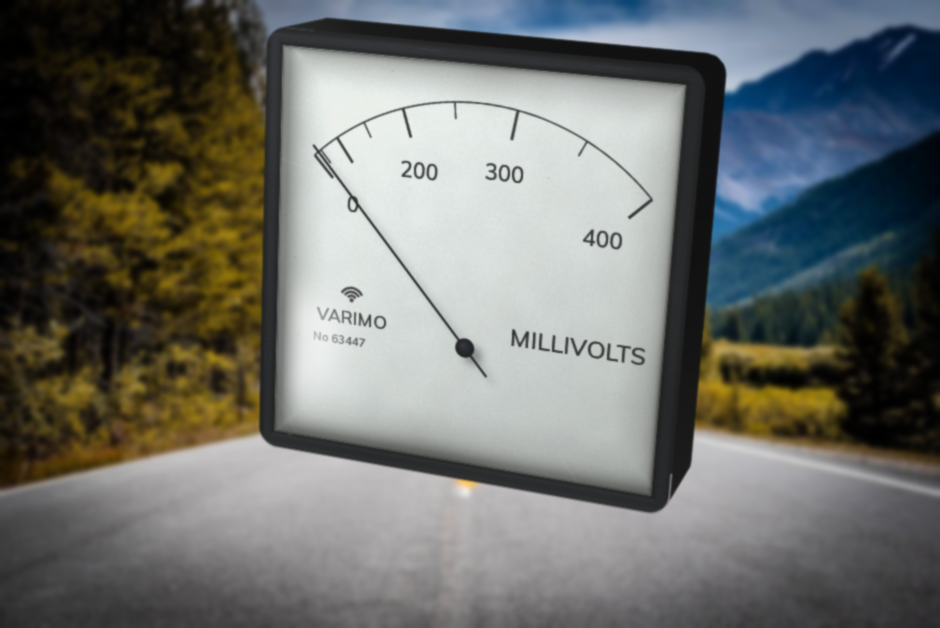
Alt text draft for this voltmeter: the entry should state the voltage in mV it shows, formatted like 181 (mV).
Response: 50 (mV)
